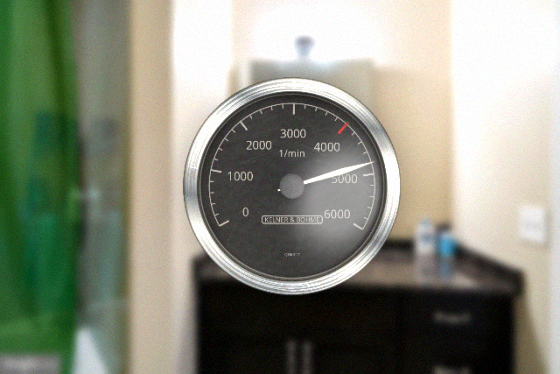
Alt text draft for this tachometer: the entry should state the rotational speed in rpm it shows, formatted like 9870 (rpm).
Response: 4800 (rpm)
